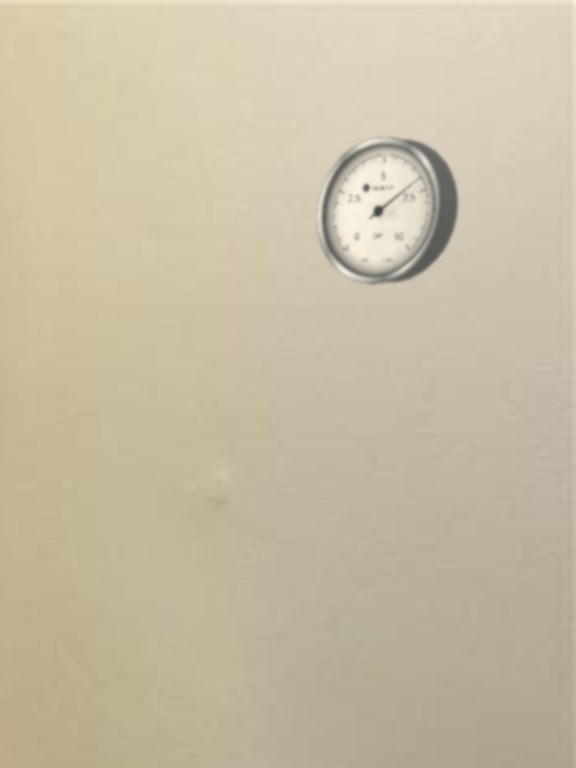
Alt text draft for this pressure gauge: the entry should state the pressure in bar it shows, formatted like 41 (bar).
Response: 7 (bar)
